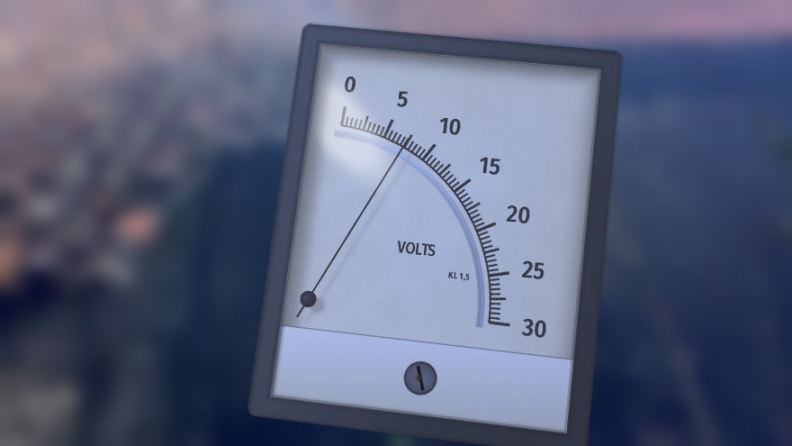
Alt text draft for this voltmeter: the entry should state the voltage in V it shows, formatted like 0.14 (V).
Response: 7.5 (V)
